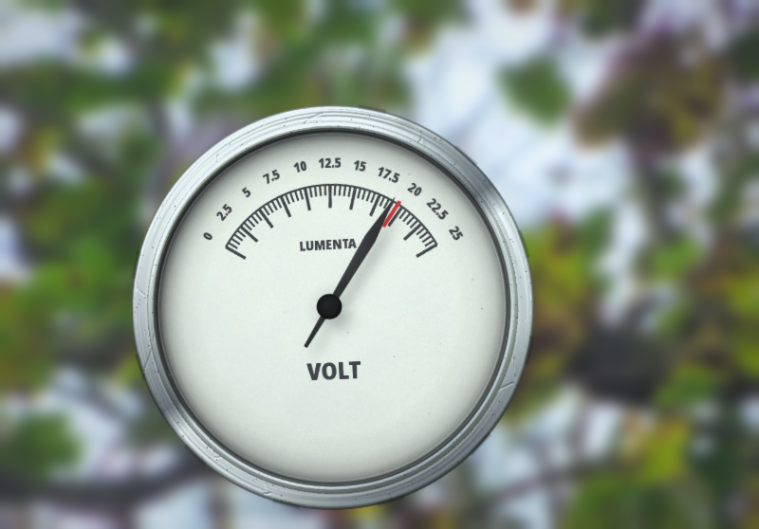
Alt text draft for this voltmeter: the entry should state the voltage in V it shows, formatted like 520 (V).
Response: 19 (V)
